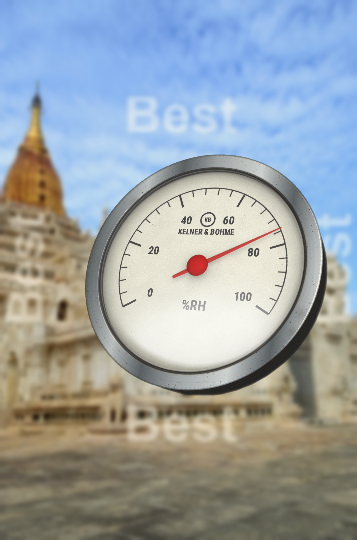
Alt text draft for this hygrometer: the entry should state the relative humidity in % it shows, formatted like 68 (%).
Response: 76 (%)
